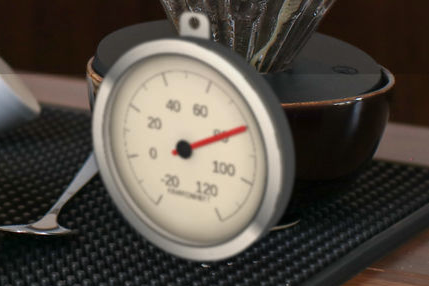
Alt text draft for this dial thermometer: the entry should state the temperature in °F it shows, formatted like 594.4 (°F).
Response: 80 (°F)
